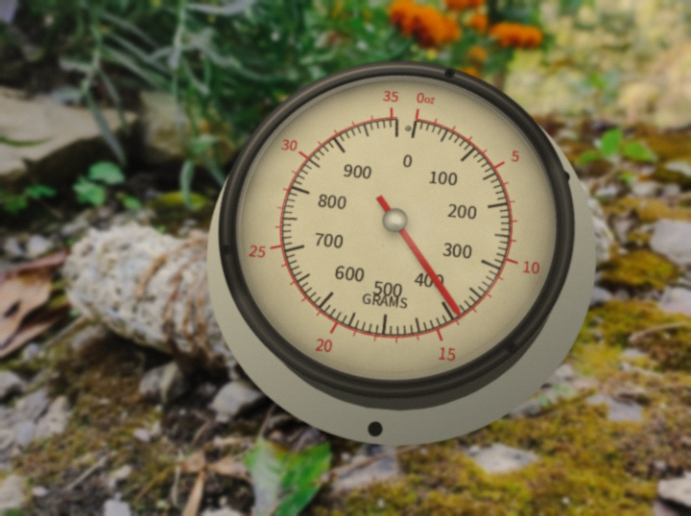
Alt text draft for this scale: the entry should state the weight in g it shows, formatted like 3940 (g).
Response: 390 (g)
